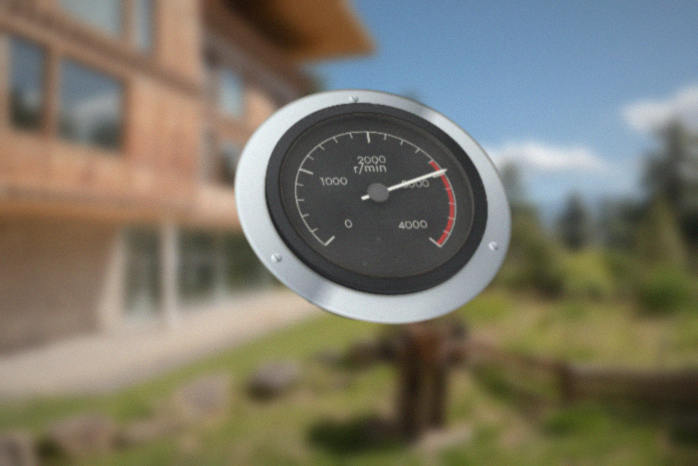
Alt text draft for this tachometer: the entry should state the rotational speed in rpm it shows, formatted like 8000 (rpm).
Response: 3000 (rpm)
